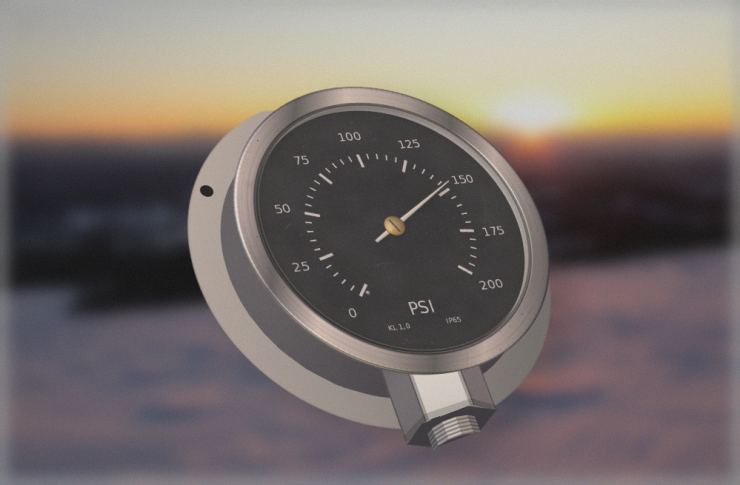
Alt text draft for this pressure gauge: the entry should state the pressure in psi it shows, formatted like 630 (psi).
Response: 147.5 (psi)
